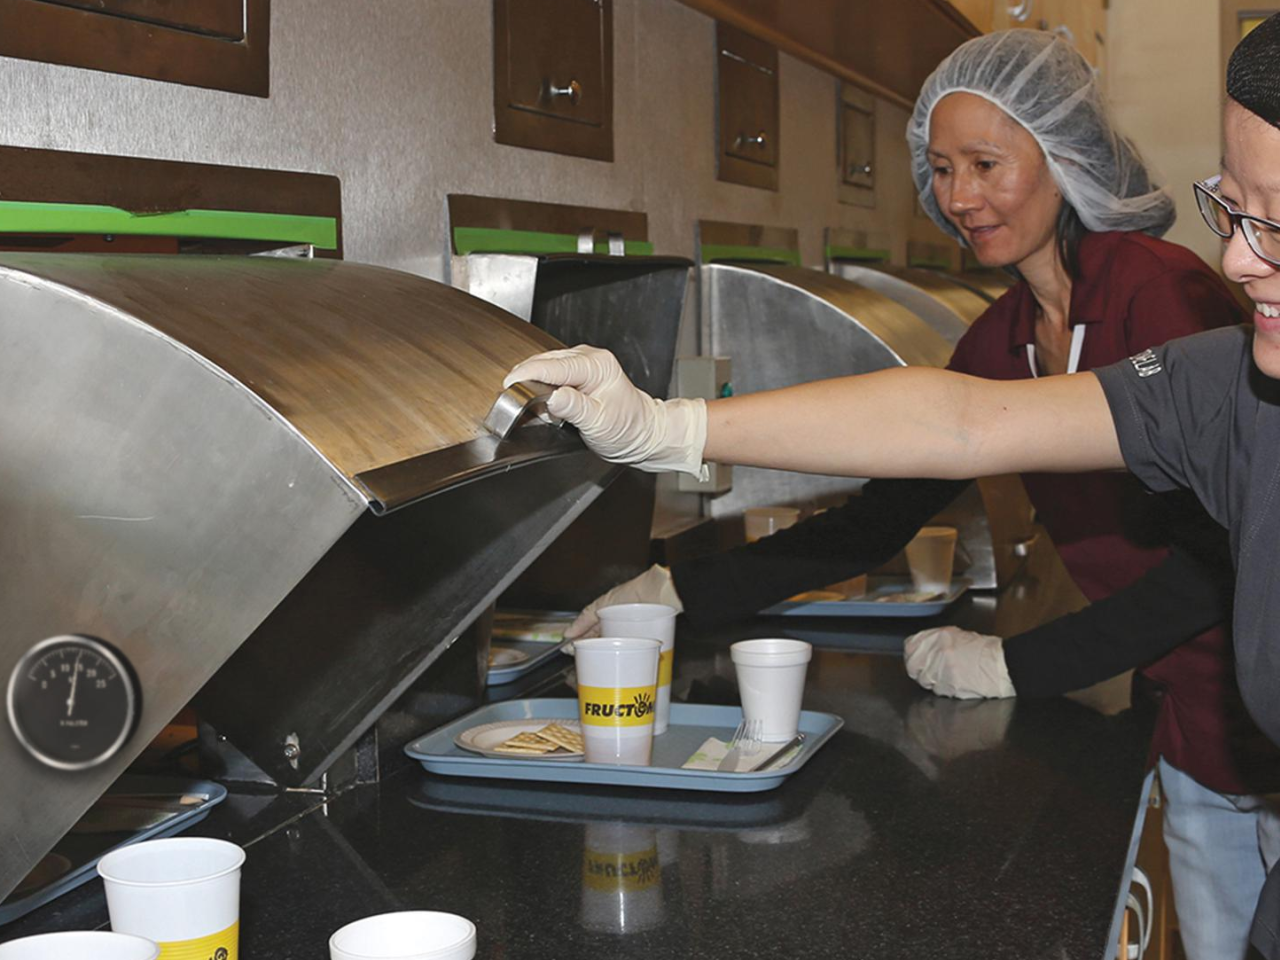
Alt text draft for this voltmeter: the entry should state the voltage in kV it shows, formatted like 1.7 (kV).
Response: 15 (kV)
